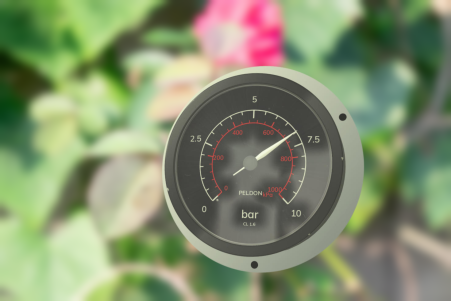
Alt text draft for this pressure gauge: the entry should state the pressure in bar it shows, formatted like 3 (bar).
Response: 7 (bar)
